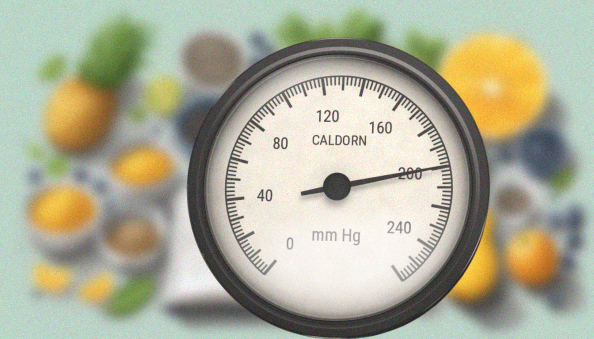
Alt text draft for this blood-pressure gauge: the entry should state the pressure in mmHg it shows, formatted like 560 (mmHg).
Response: 200 (mmHg)
